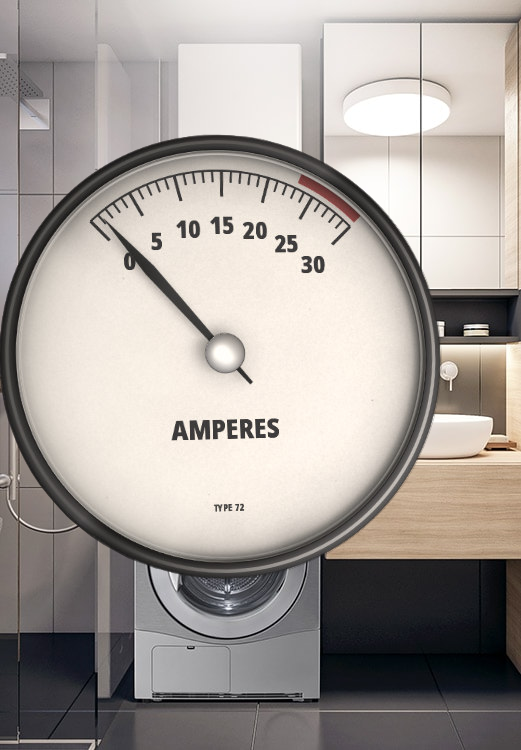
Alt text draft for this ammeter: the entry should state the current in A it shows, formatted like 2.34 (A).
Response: 1 (A)
